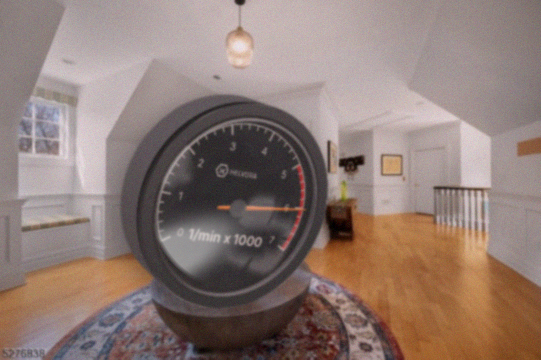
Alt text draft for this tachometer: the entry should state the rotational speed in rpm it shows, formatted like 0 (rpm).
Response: 6000 (rpm)
